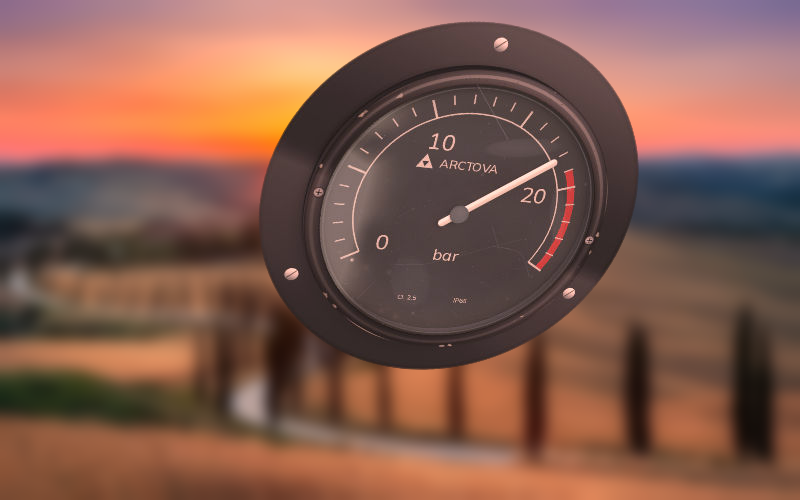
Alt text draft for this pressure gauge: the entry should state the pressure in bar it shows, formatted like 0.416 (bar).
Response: 18 (bar)
